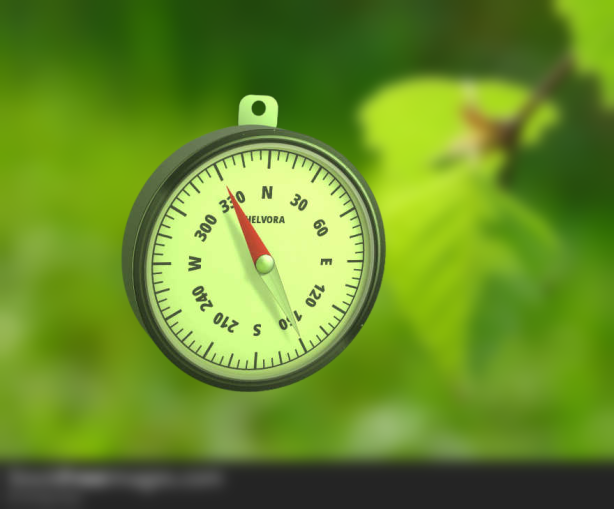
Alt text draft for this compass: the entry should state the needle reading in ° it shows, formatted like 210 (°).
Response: 330 (°)
